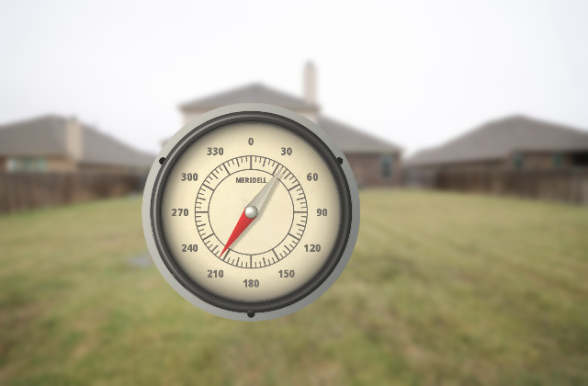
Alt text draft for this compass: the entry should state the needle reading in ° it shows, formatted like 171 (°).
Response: 215 (°)
